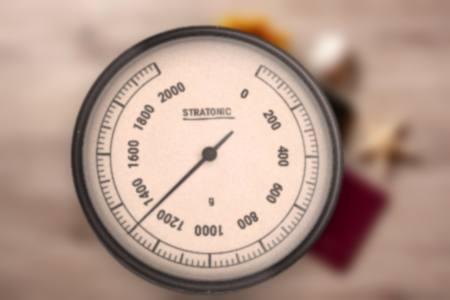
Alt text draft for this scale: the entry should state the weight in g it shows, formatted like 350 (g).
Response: 1300 (g)
